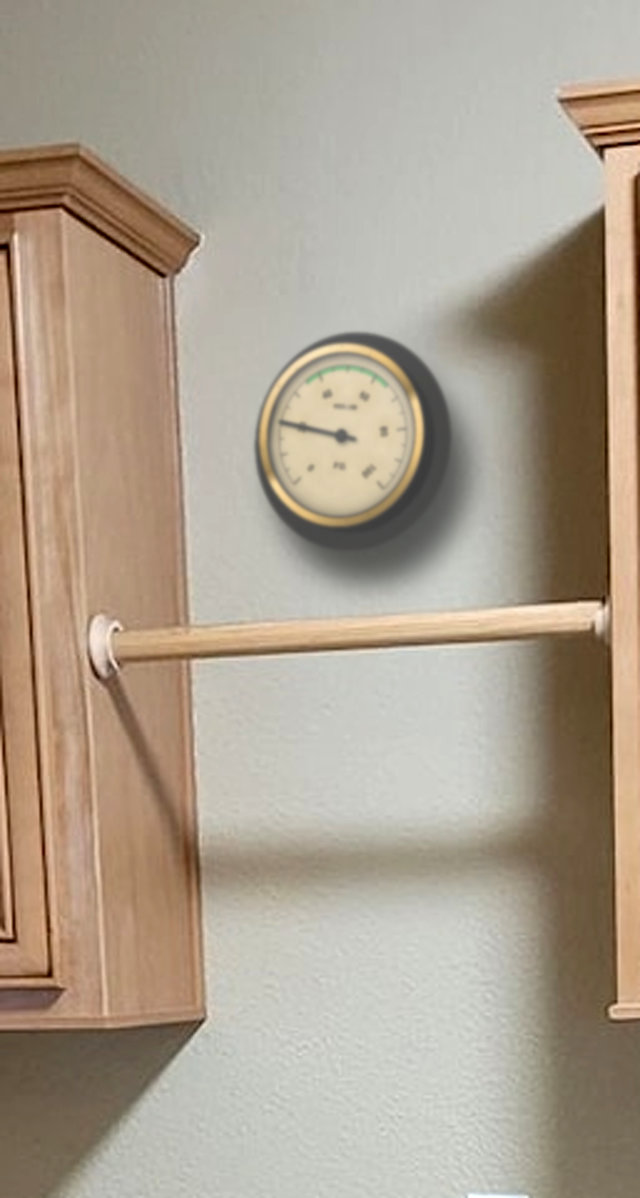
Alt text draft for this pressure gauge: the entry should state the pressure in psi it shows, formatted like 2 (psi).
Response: 20 (psi)
